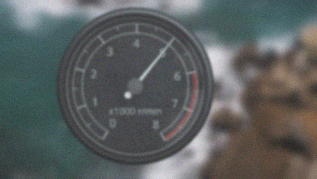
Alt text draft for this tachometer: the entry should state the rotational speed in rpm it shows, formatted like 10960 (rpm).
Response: 5000 (rpm)
